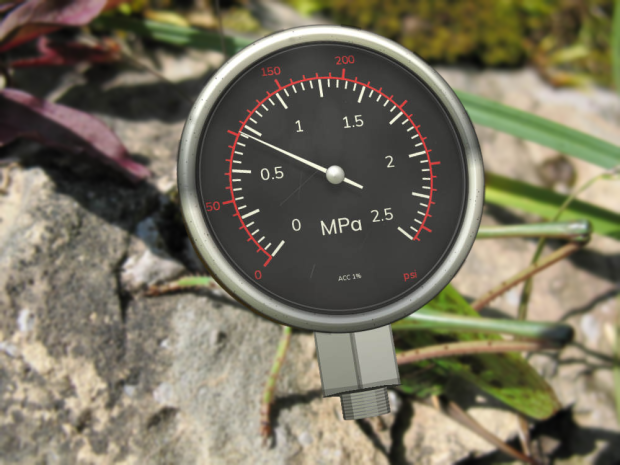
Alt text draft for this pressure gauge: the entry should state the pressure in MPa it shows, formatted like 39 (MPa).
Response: 0.7 (MPa)
